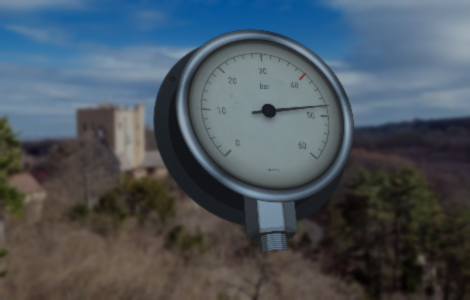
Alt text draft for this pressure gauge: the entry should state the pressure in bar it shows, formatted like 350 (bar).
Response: 48 (bar)
